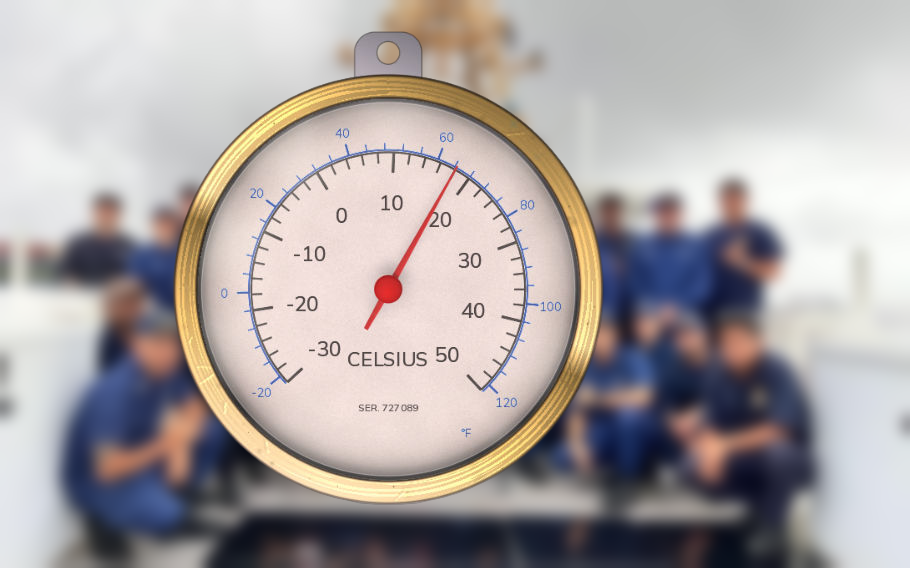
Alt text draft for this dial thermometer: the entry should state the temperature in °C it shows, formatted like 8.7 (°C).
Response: 18 (°C)
